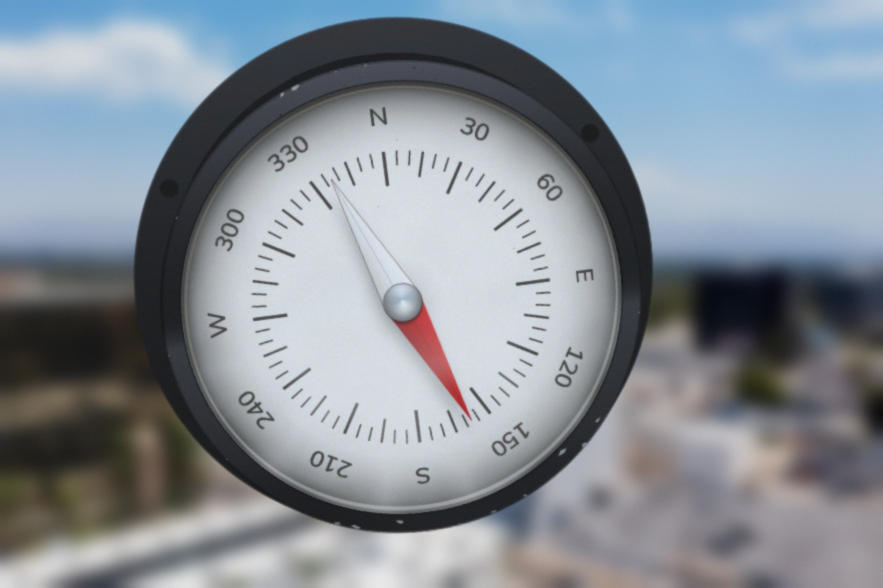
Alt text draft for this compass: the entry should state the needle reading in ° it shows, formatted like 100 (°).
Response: 157.5 (°)
